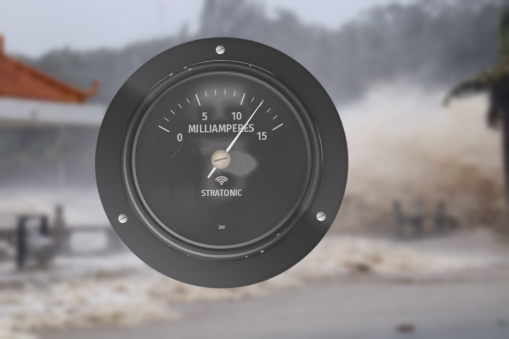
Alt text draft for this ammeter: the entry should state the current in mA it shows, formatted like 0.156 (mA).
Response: 12 (mA)
